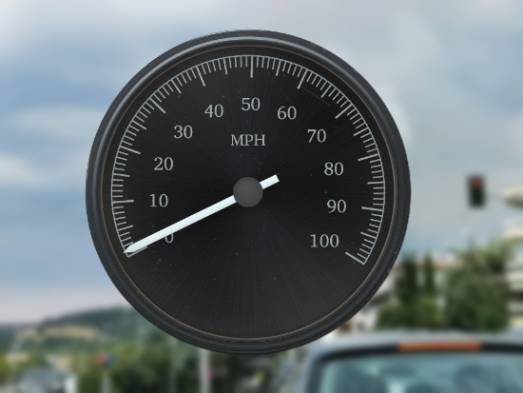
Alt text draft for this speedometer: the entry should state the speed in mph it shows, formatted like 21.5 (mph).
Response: 1 (mph)
